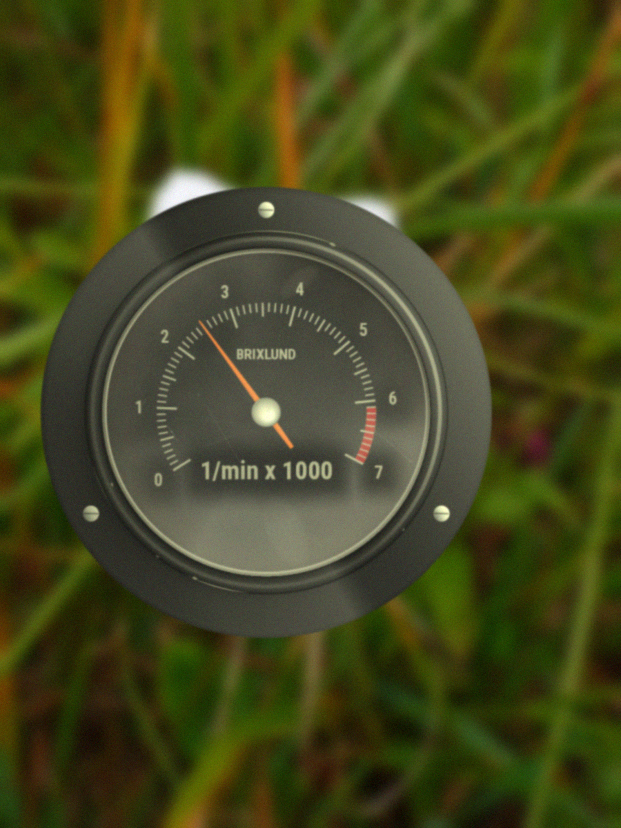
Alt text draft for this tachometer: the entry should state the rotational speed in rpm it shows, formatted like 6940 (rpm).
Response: 2500 (rpm)
